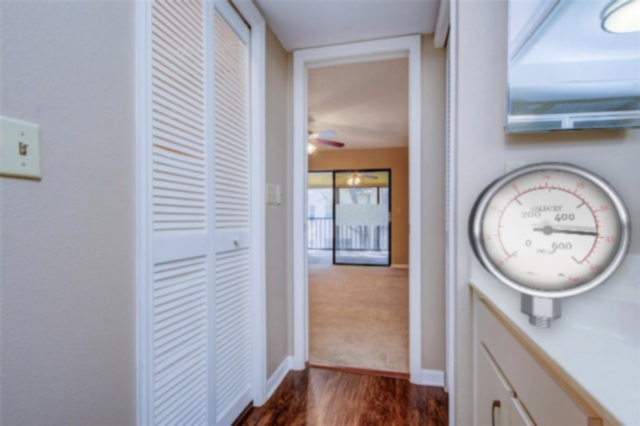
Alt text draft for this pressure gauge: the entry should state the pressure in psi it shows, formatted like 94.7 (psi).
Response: 500 (psi)
